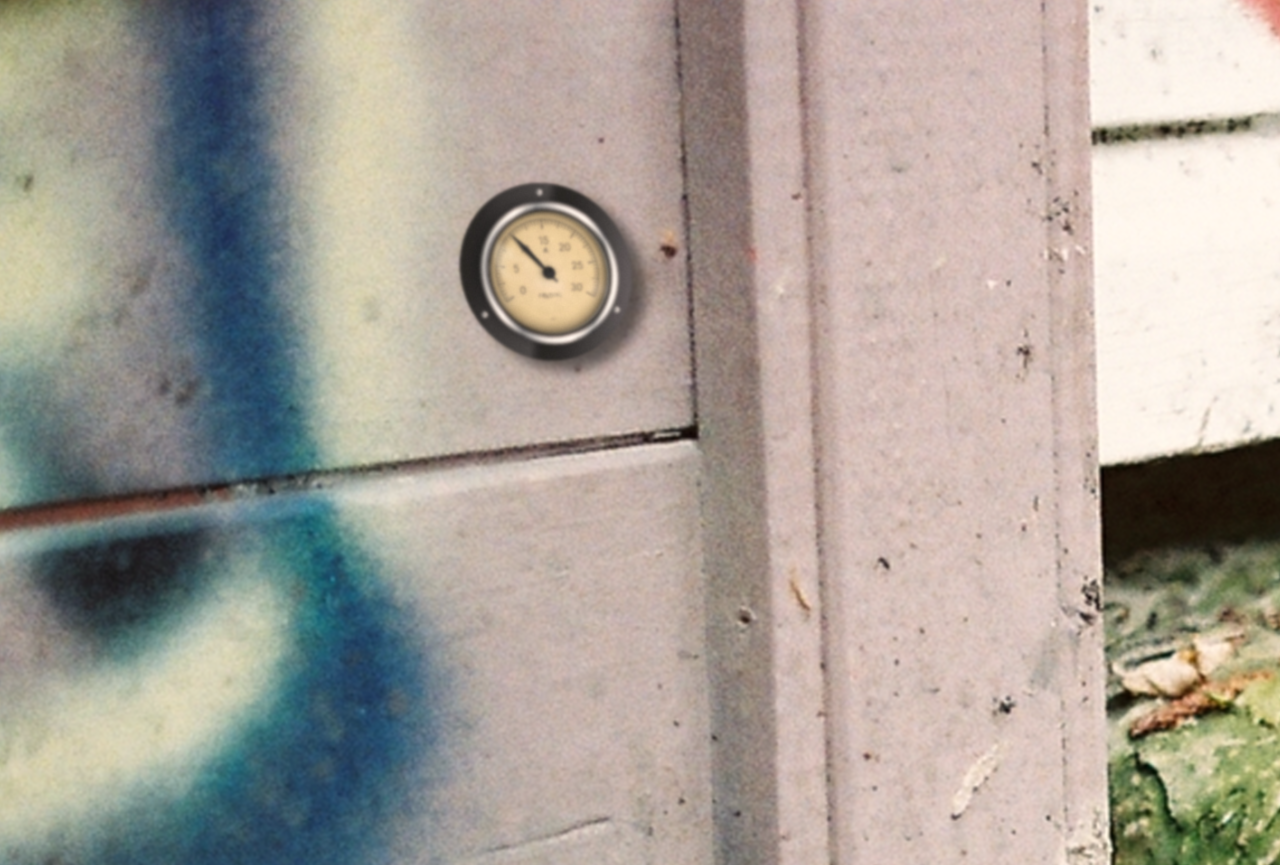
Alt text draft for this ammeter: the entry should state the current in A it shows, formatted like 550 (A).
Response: 10 (A)
